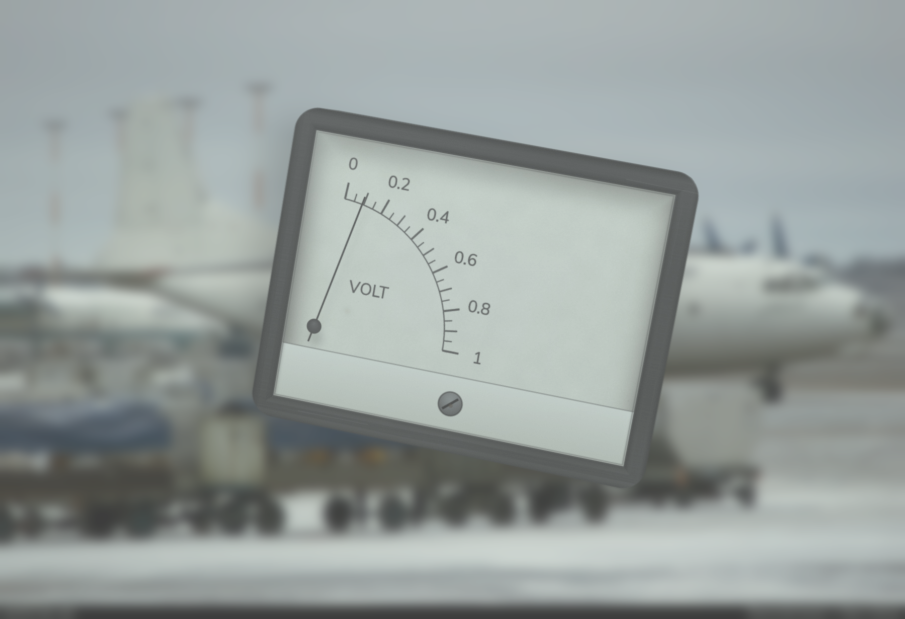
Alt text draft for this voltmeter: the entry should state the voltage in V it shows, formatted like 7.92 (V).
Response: 0.1 (V)
